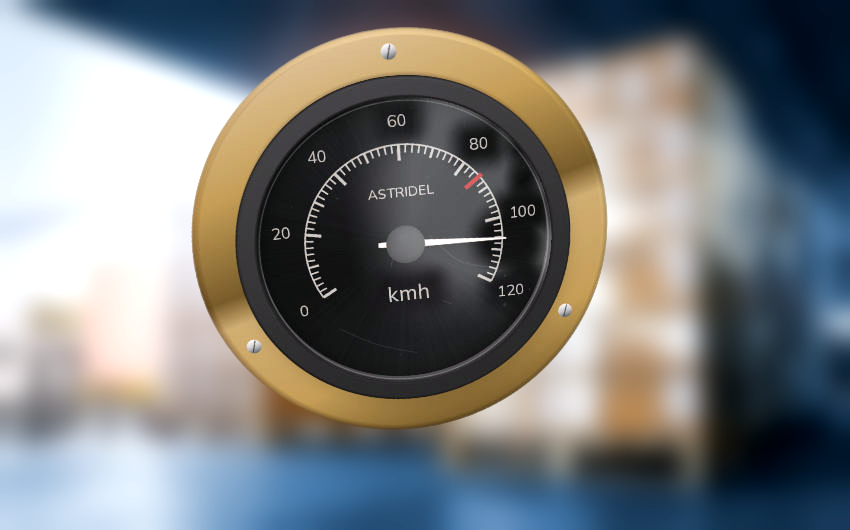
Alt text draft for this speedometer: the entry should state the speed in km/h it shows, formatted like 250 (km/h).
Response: 106 (km/h)
